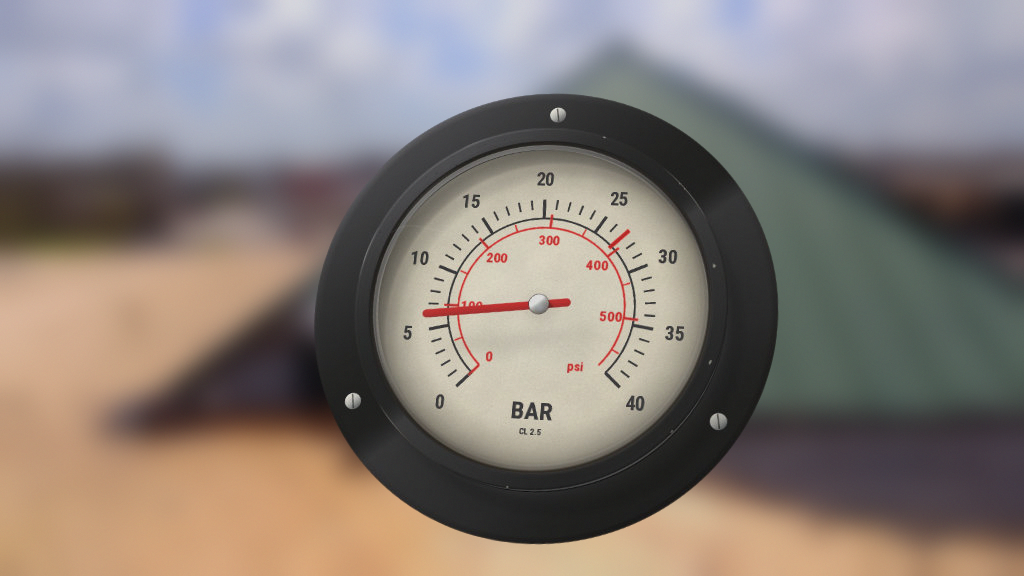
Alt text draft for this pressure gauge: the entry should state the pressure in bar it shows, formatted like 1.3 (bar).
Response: 6 (bar)
